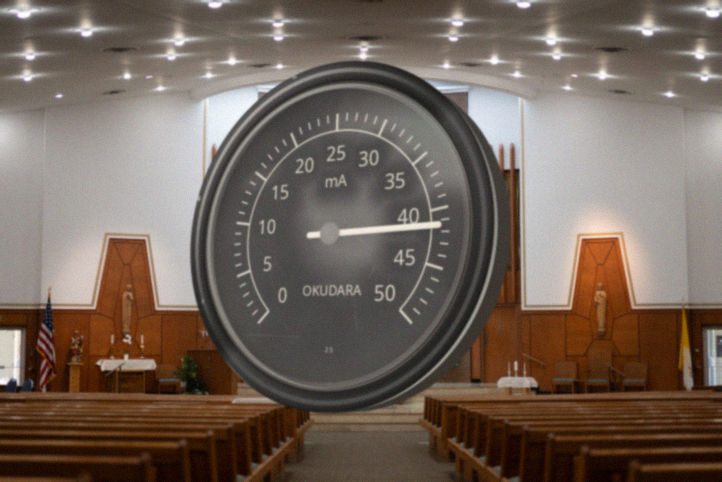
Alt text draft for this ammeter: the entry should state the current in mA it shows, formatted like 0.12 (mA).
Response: 41.5 (mA)
